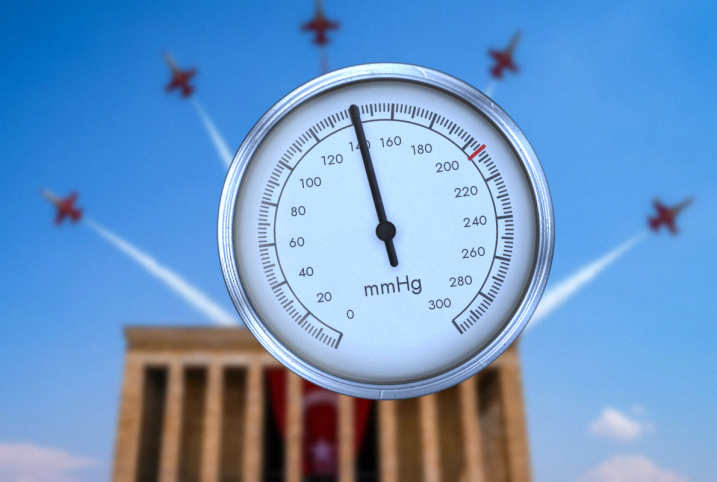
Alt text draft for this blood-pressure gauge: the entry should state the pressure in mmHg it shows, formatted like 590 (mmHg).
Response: 142 (mmHg)
